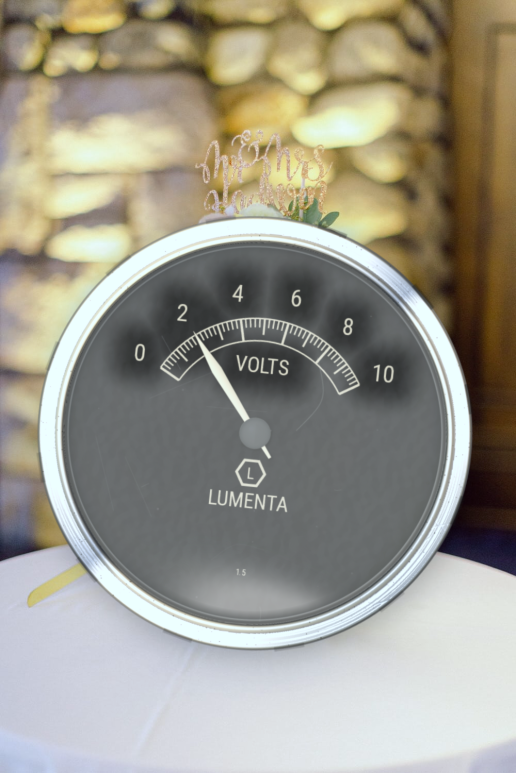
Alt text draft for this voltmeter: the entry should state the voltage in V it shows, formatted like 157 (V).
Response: 2 (V)
